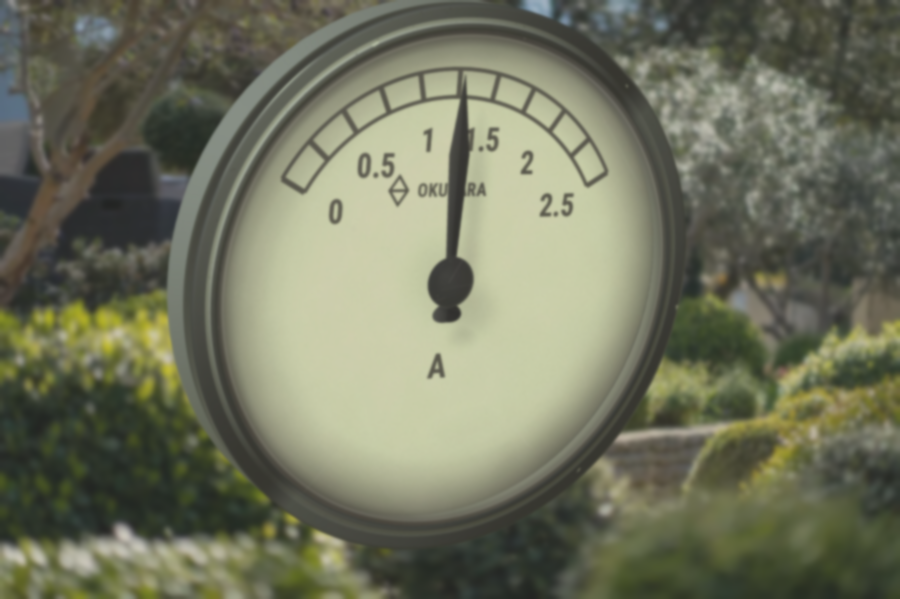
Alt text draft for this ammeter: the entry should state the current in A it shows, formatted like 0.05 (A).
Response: 1.25 (A)
